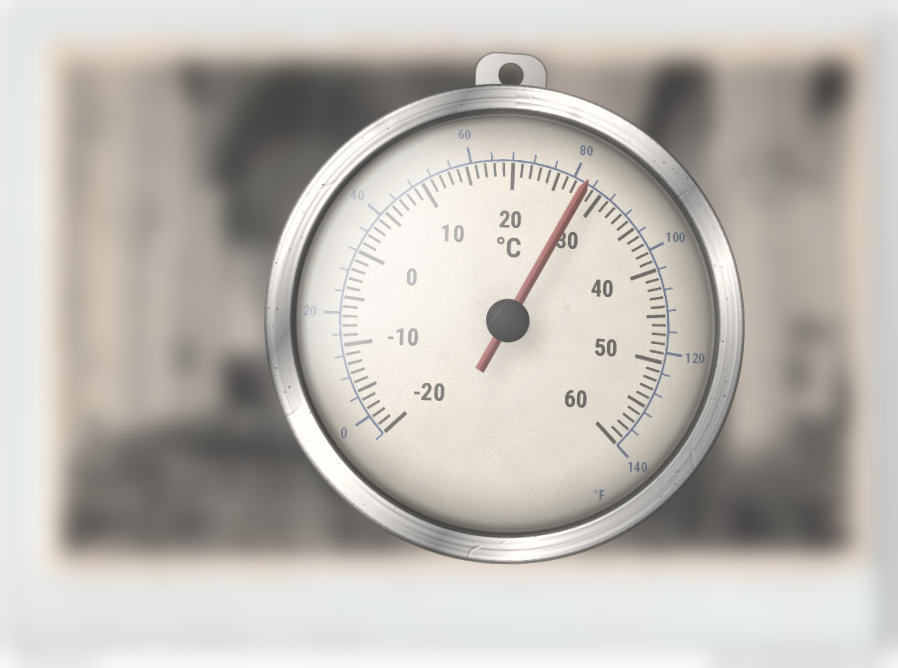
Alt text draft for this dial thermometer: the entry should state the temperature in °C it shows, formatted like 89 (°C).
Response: 28 (°C)
